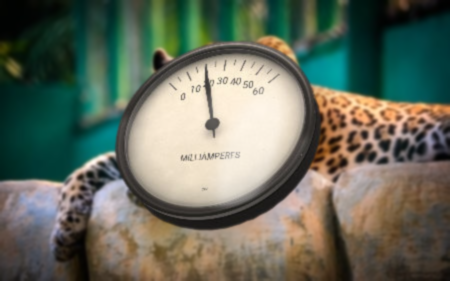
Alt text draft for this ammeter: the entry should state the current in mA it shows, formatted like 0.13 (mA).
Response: 20 (mA)
